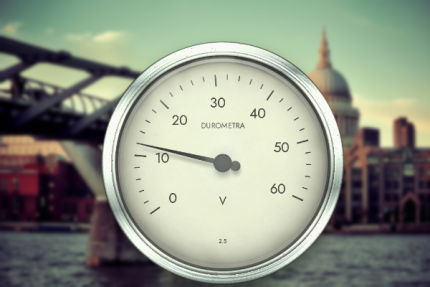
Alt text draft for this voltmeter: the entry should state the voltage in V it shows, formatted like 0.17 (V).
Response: 12 (V)
